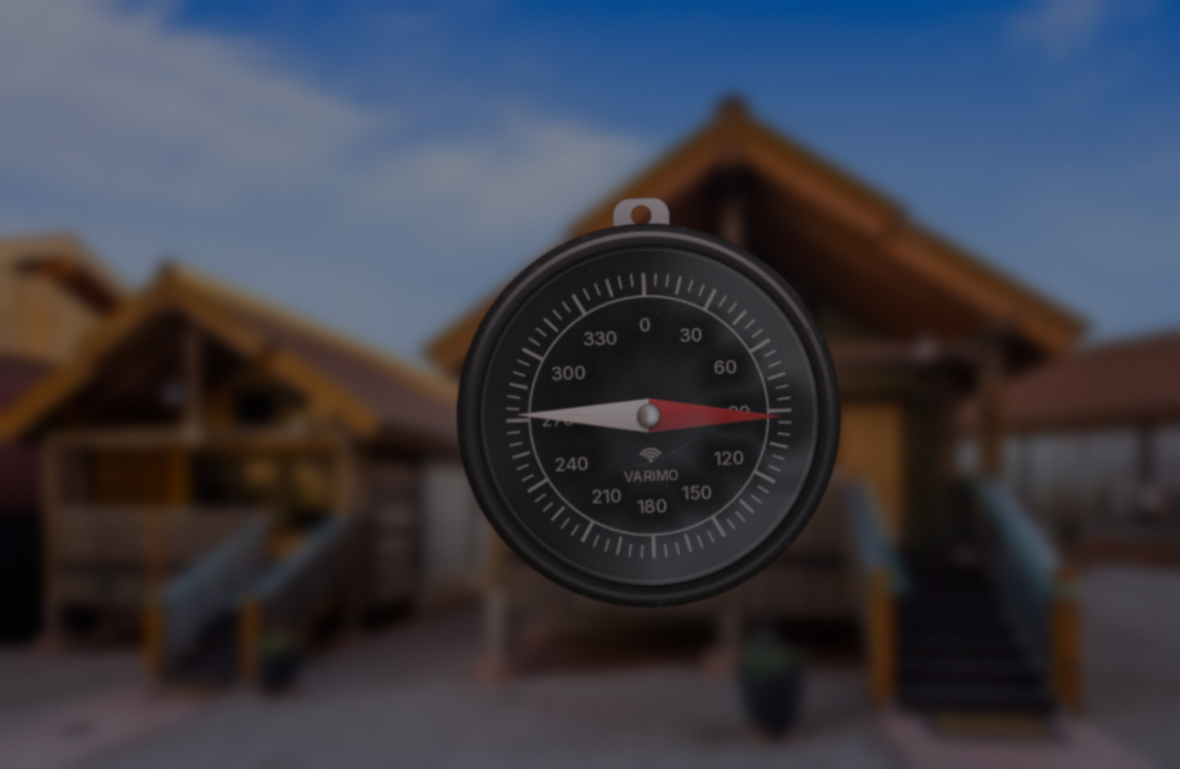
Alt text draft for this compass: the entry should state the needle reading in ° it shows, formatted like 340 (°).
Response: 92.5 (°)
